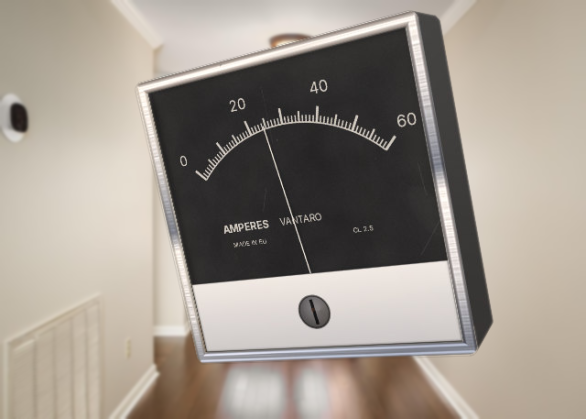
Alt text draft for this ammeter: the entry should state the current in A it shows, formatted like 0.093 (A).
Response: 25 (A)
